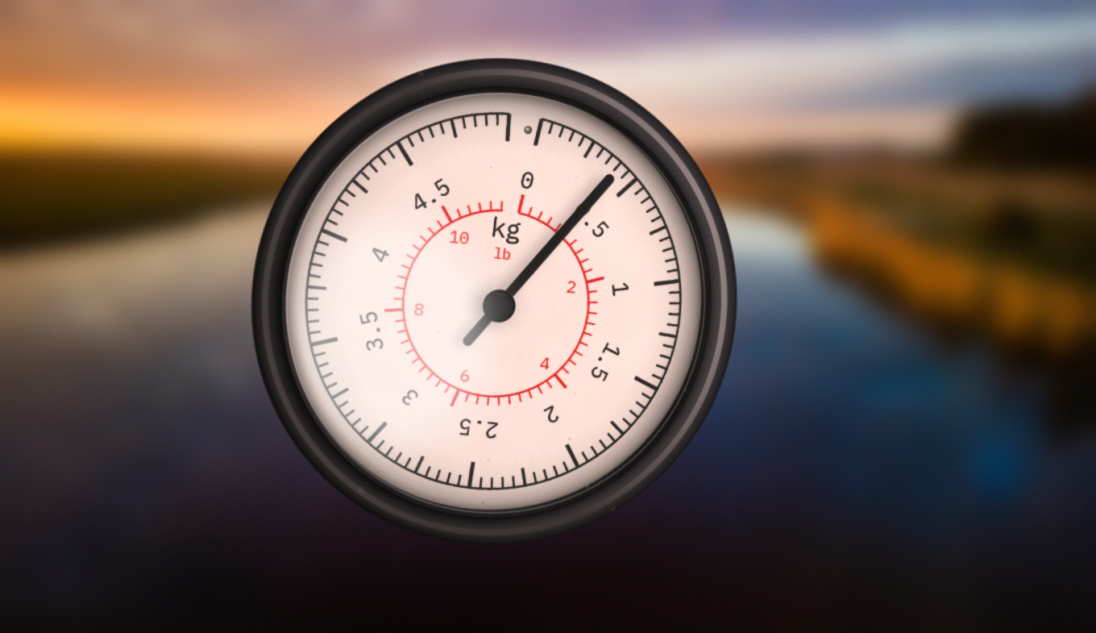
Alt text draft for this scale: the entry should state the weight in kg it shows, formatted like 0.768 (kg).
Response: 0.4 (kg)
